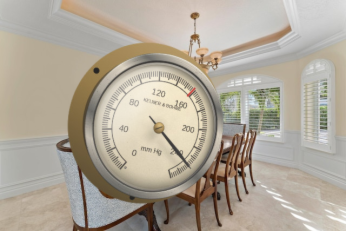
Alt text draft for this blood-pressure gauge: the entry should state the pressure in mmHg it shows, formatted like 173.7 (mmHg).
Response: 240 (mmHg)
